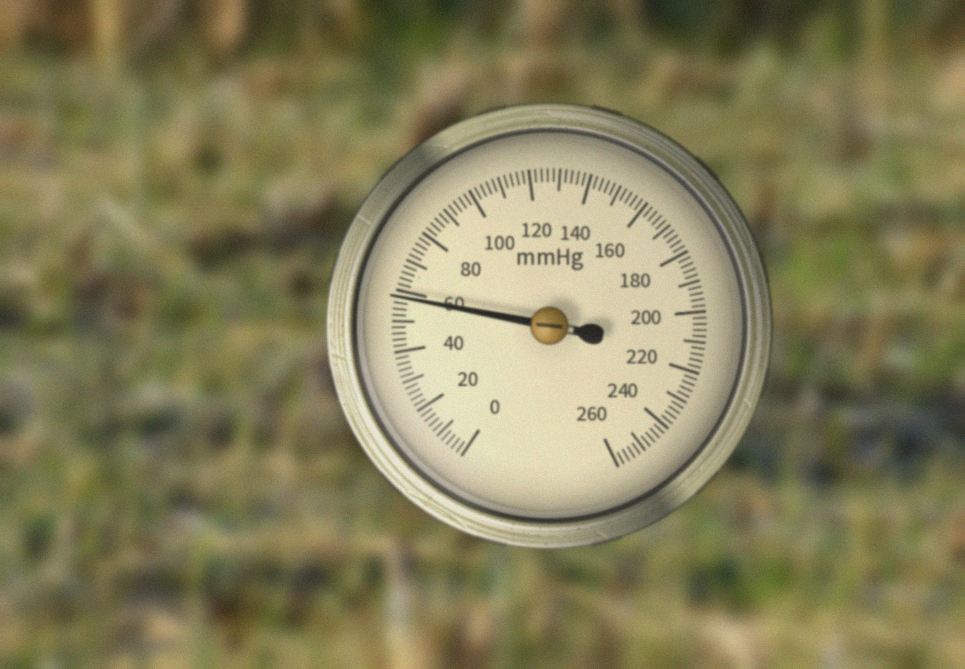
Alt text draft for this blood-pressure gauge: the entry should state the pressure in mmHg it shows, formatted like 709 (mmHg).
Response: 58 (mmHg)
